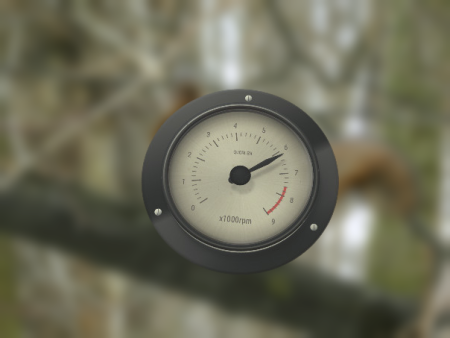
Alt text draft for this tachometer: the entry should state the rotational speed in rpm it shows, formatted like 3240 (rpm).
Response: 6200 (rpm)
